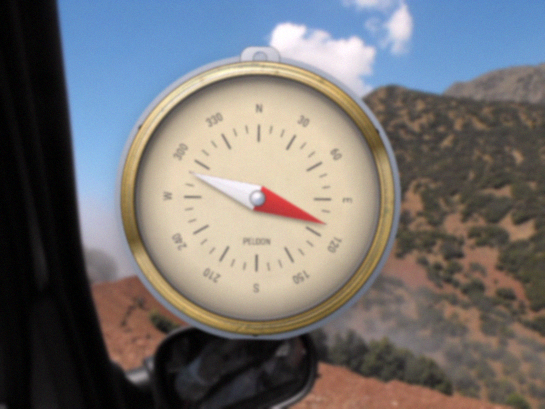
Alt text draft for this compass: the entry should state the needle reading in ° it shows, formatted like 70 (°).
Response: 110 (°)
